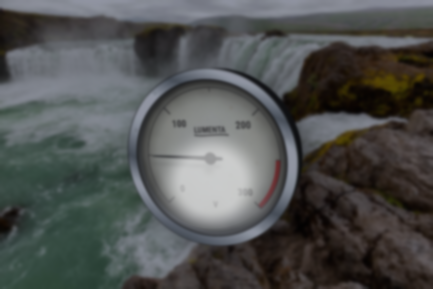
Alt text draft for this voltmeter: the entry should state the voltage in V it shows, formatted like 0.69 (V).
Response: 50 (V)
